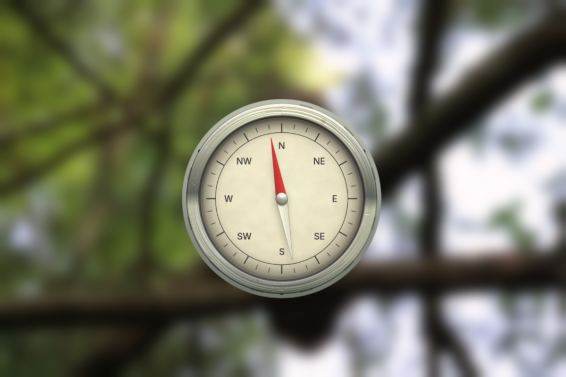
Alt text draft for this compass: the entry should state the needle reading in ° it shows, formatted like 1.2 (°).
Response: 350 (°)
